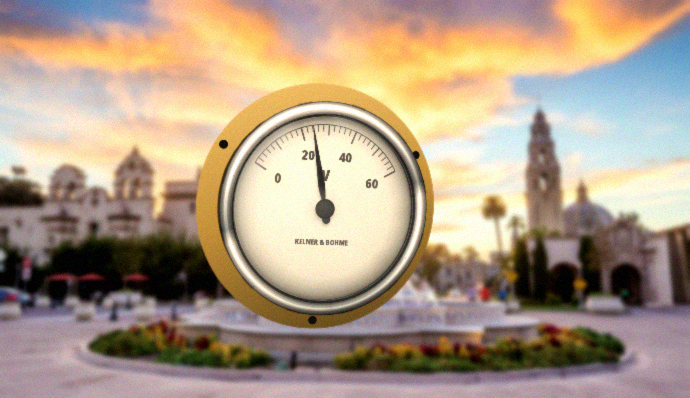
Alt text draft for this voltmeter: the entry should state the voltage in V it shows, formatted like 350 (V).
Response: 24 (V)
